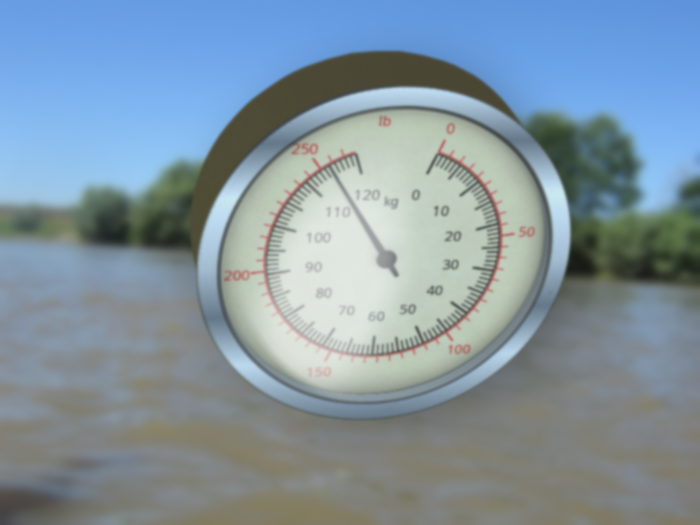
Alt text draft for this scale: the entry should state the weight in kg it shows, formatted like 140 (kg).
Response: 115 (kg)
